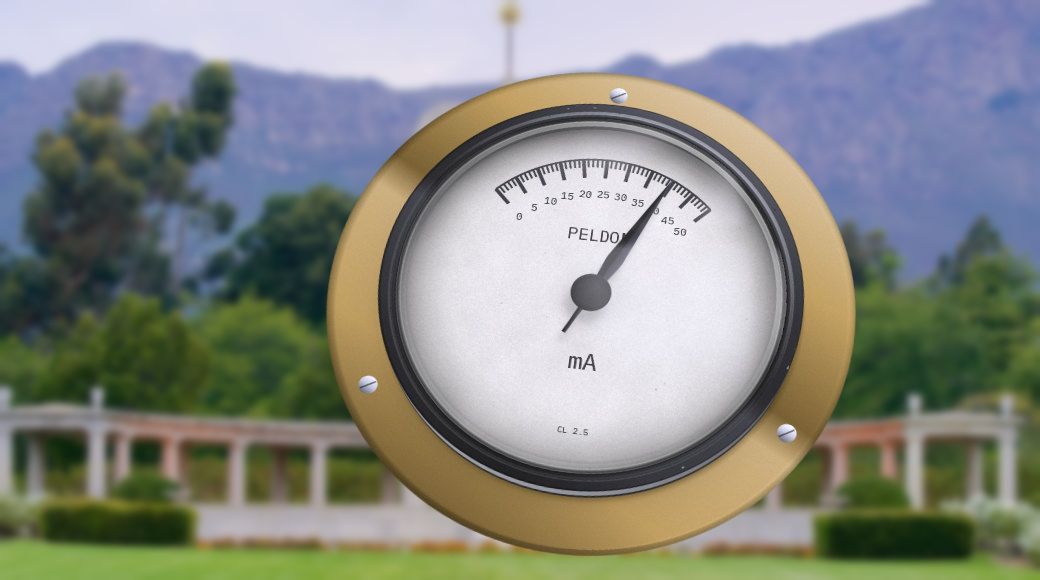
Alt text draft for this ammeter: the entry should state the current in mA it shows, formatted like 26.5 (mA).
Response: 40 (mA)
